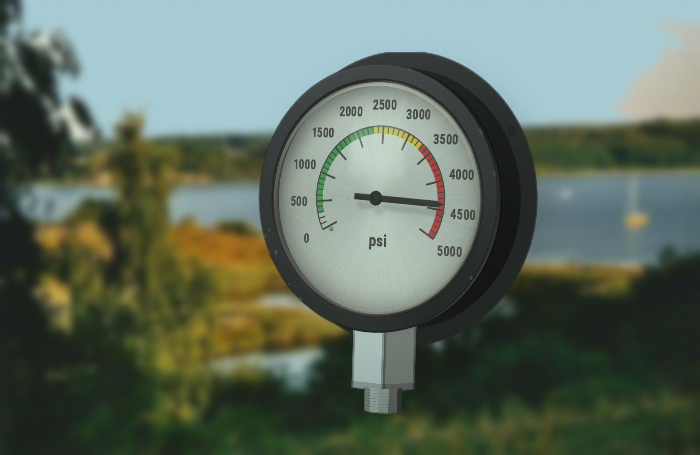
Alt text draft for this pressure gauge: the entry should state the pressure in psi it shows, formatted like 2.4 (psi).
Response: 4400 (psi)
